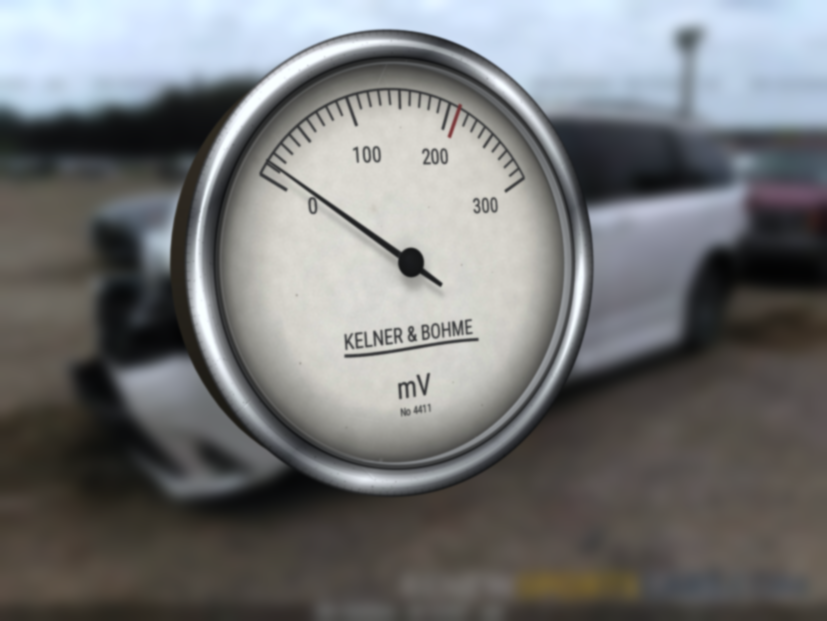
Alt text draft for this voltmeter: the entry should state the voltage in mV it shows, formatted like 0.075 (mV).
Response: 10 (mV)
